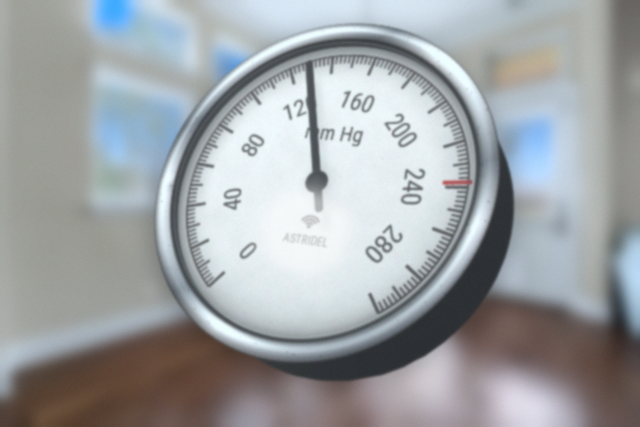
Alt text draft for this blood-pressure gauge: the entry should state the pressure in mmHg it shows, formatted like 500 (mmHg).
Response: 130 (mmHg)
